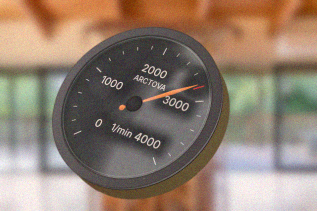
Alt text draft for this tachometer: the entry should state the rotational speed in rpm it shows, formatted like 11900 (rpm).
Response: 2800 (rpm)
